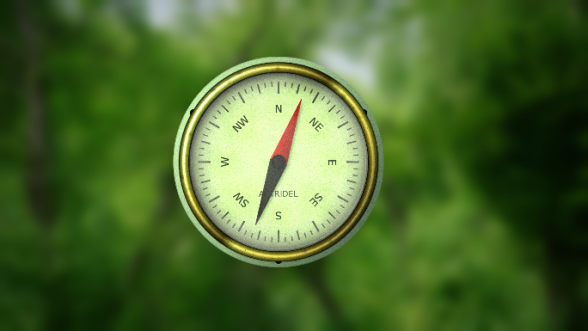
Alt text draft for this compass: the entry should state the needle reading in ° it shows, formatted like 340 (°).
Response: 20 (°)
